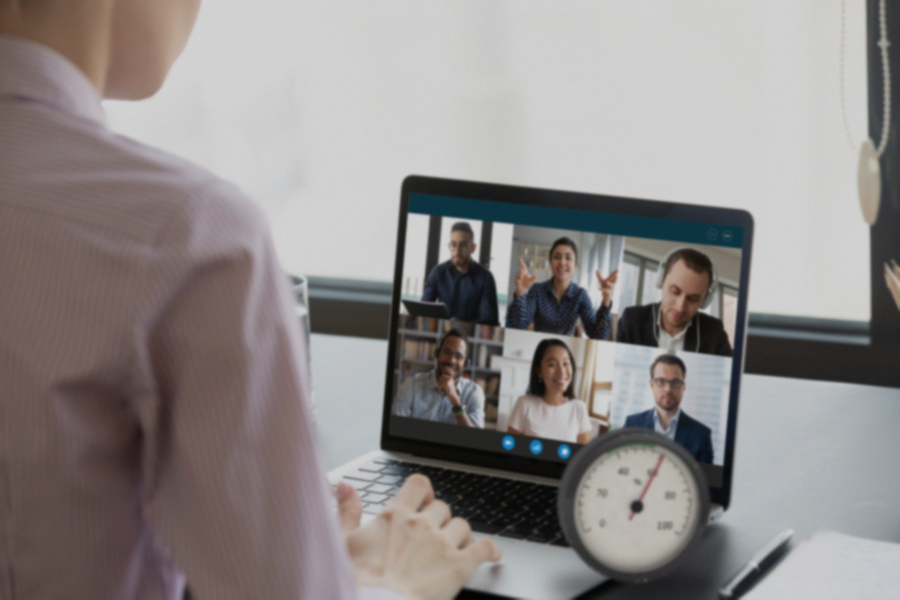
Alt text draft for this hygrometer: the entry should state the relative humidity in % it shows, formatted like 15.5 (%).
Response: 60 (%)
